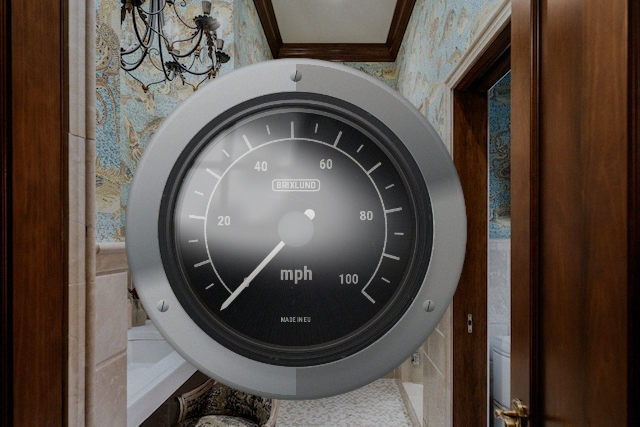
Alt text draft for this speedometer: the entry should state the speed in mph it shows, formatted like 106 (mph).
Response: 0 (mph)
